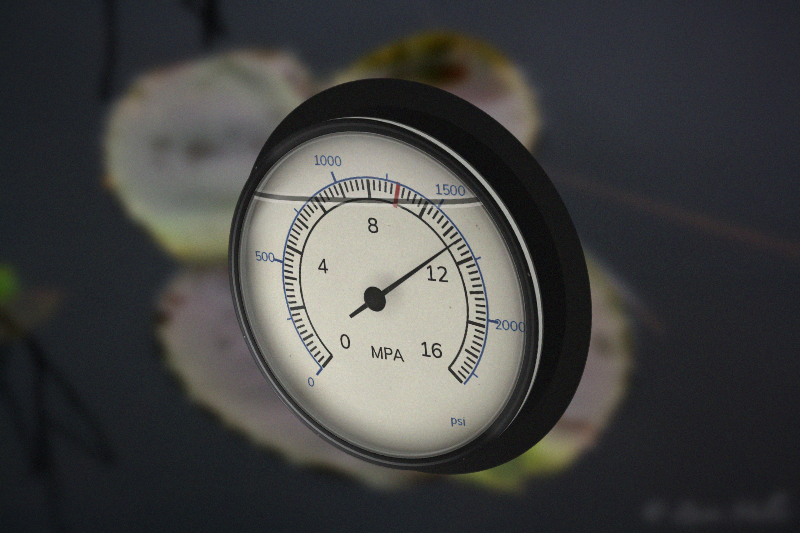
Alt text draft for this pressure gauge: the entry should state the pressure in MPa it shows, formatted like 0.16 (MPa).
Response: 11.4 (MPa)
